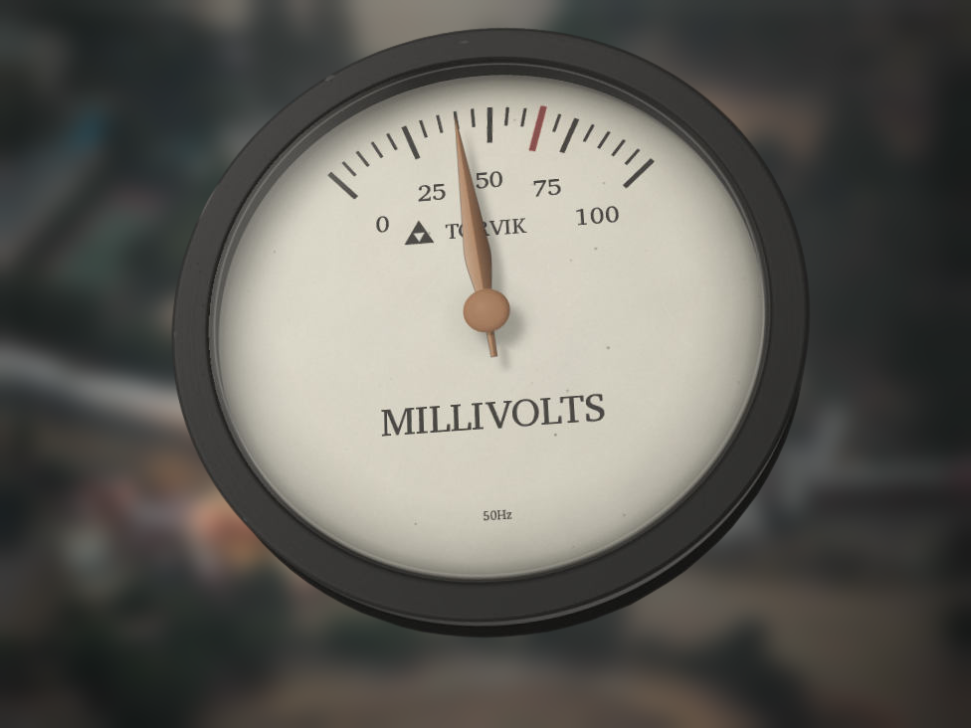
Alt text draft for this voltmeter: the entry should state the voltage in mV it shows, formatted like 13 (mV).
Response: 40 (mV)
